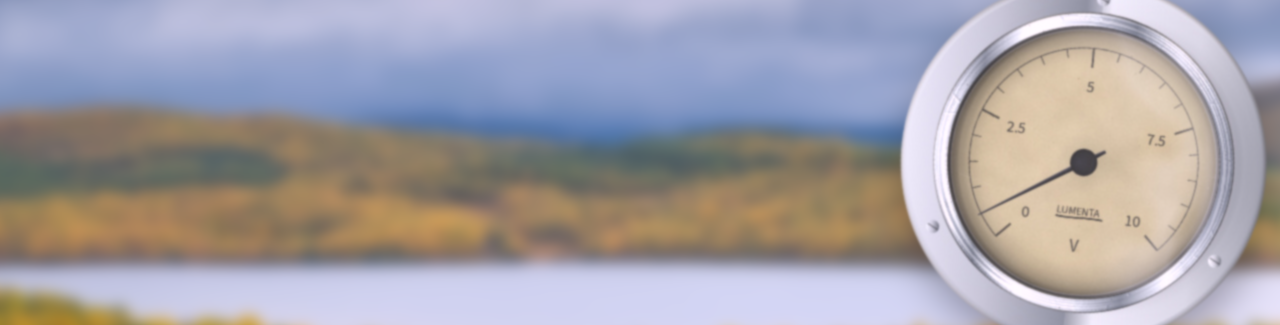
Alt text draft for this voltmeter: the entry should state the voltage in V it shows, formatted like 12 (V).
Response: 0.5 (V)
